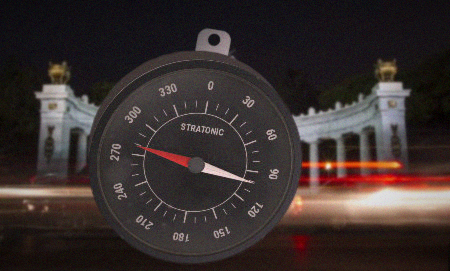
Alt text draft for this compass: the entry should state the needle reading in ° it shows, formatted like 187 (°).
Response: 280 (°)
